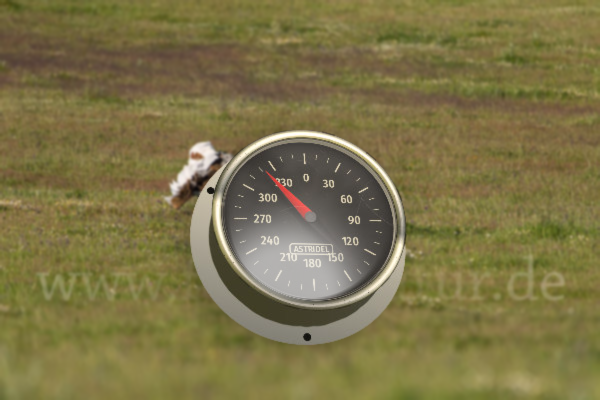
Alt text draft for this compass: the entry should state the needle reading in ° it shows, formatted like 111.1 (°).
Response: 320 (°)
